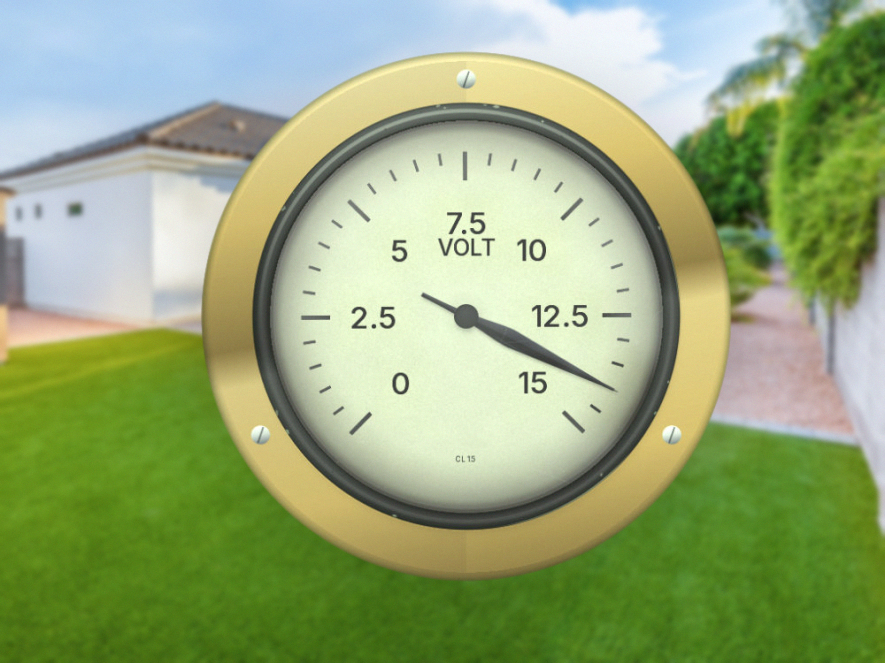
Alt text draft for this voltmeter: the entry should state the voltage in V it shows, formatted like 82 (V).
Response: 14 (V)
